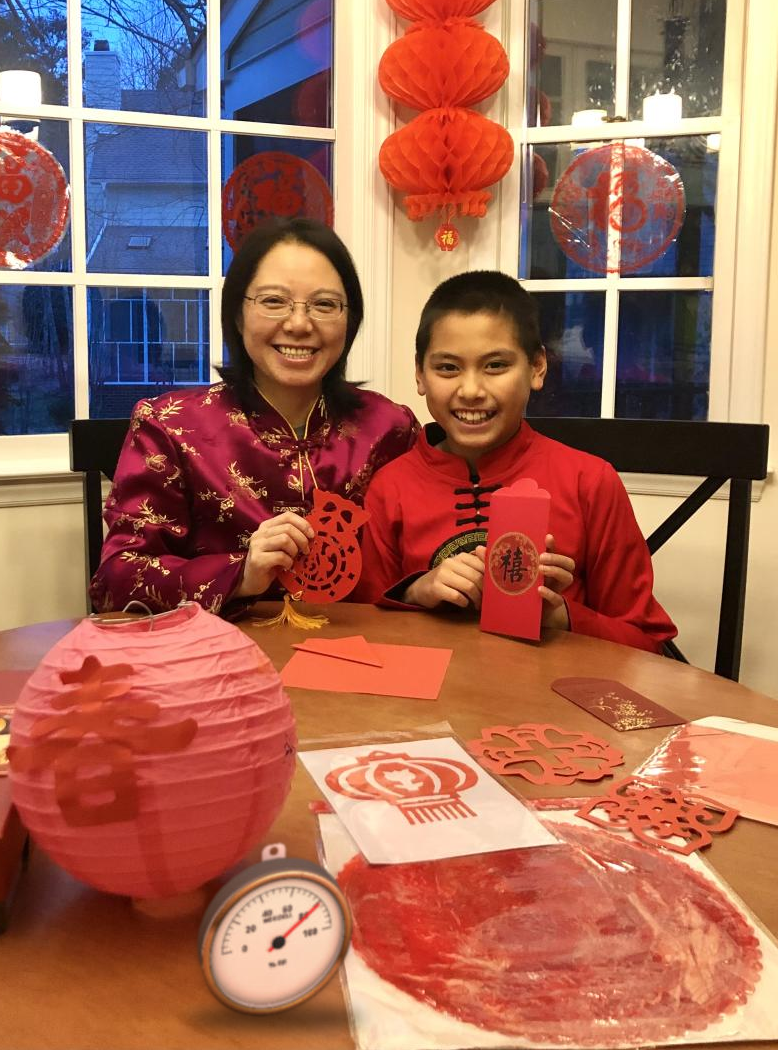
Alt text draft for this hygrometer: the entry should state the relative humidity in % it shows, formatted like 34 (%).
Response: 80 (%)
